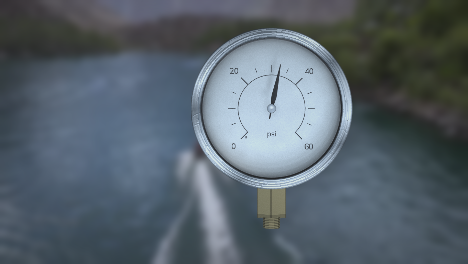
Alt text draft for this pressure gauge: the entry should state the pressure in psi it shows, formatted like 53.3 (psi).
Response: 32.5 (psi)
